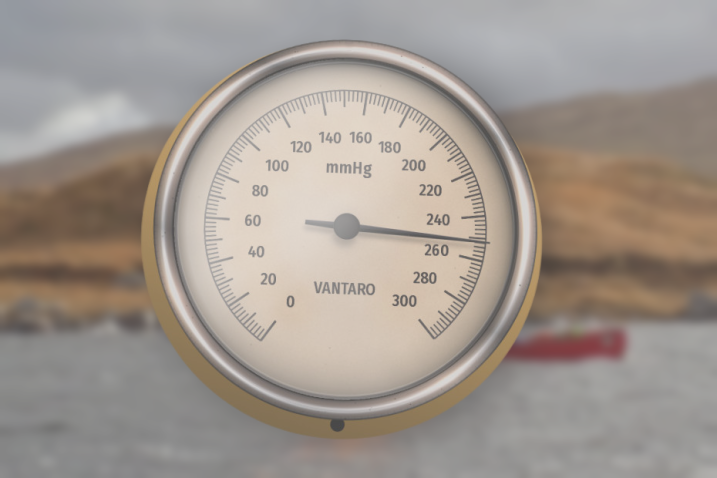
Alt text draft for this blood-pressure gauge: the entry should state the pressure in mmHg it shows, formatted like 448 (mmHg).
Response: 252 (mmHg)
